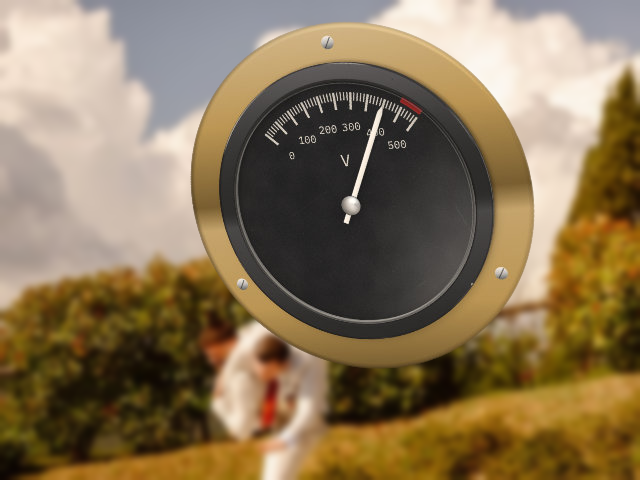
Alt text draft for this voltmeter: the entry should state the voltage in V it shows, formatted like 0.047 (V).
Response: 400 (V)
